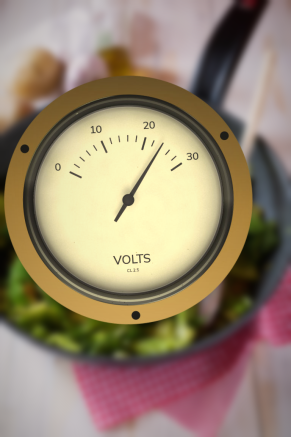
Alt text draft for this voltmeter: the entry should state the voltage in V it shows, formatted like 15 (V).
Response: 24 (V)
